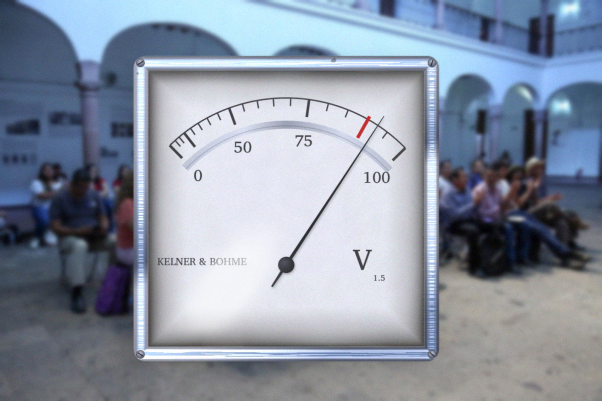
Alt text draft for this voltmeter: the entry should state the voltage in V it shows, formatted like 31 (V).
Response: 92.5 (V)
